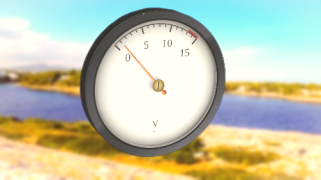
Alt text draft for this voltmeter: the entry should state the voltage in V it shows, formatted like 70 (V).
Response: 1 (V)
